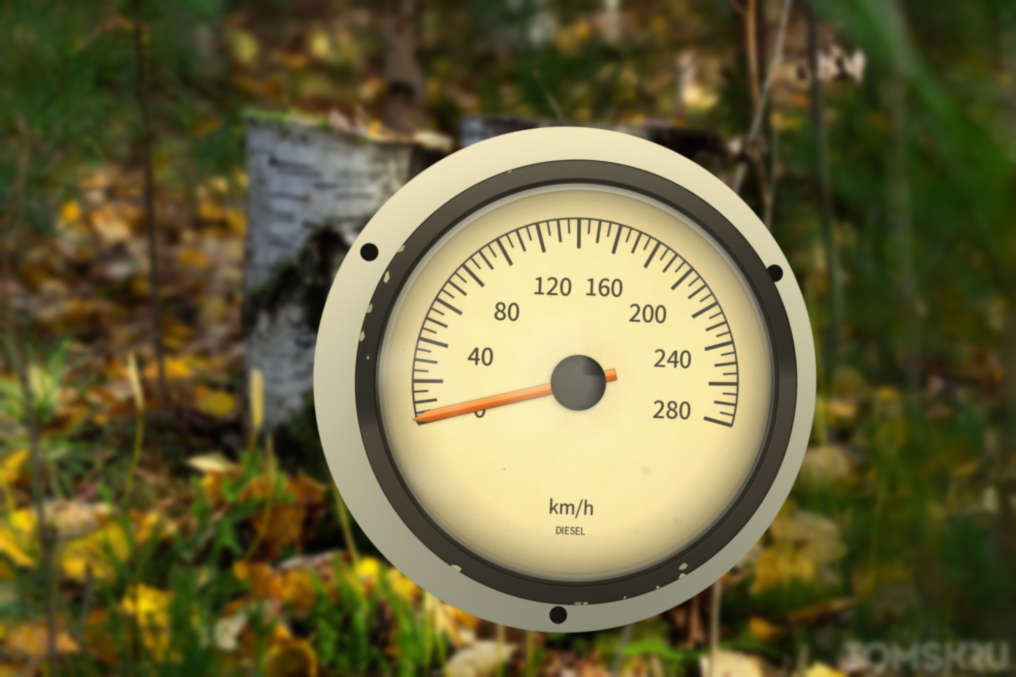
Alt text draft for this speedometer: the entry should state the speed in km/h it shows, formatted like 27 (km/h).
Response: 2.5 (km/h)
